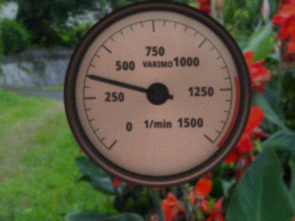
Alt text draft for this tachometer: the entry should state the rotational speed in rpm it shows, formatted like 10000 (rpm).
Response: 350 (rpm)
